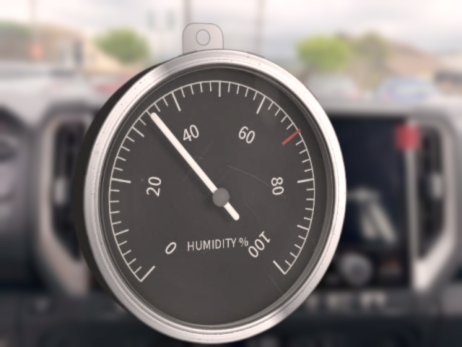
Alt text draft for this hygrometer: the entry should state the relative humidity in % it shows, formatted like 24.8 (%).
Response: 34 (%)
